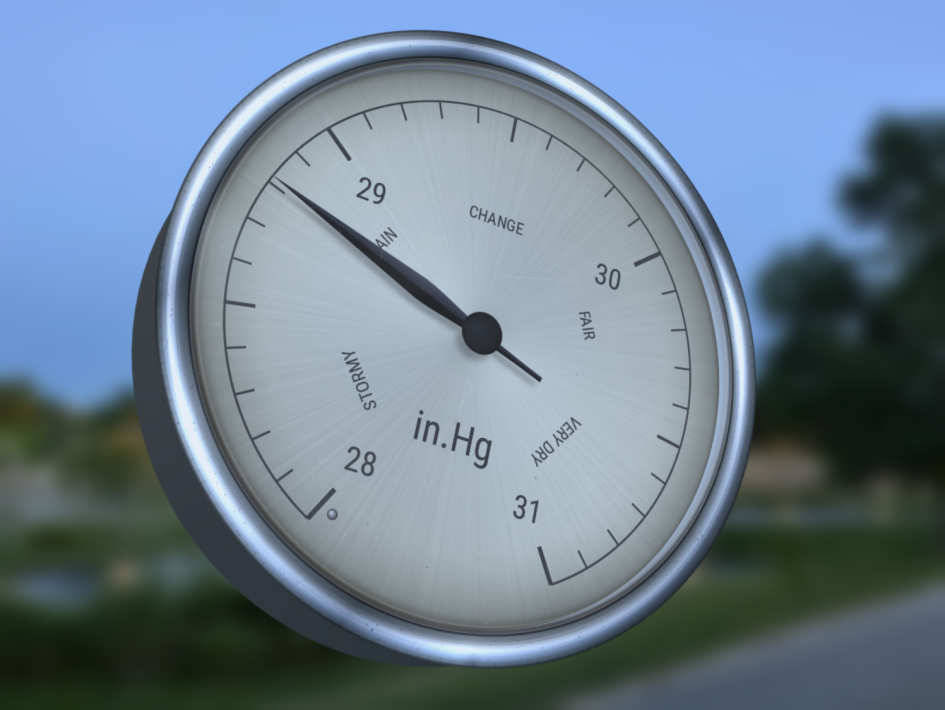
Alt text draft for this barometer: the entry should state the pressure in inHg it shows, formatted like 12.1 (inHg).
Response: 28.8 (inHg)
